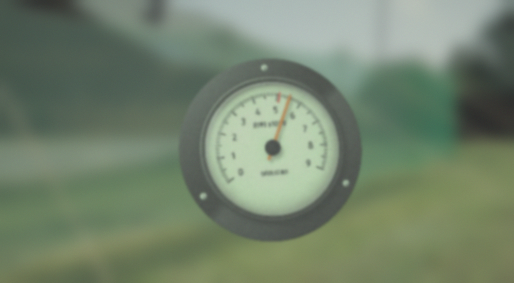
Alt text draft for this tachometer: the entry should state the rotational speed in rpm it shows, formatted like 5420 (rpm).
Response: 5500 (rpm)
